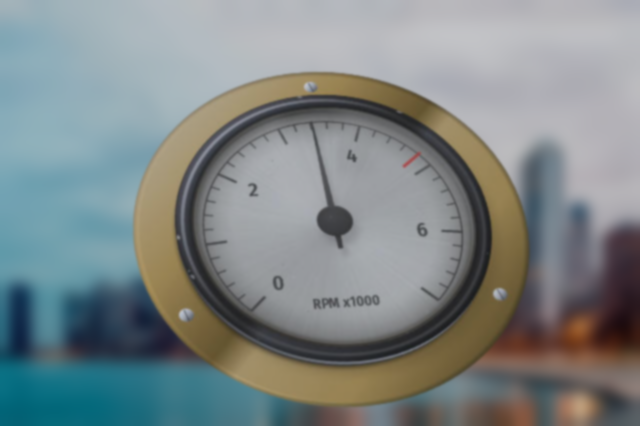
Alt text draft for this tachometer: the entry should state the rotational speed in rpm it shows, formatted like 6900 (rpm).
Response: 3400 (rpm)
